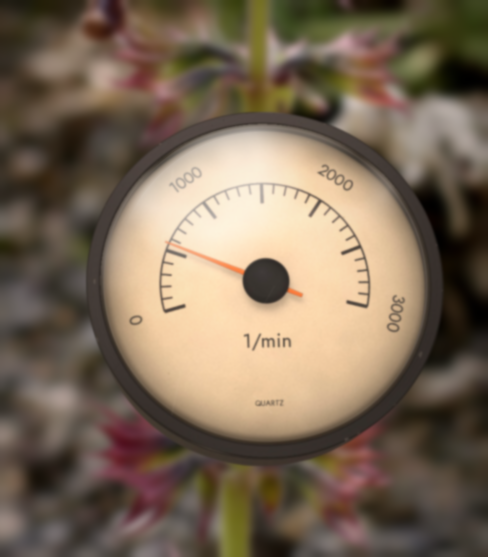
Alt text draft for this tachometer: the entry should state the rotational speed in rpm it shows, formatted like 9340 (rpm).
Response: 550 (rpm)
